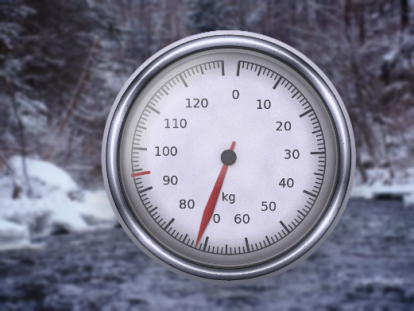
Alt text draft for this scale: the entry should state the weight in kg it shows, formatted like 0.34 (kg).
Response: 72 (kg)
